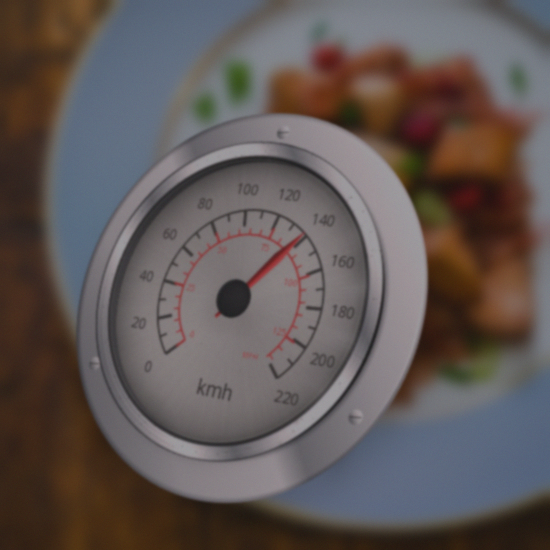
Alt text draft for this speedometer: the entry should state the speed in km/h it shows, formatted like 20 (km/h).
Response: 140 (km/h)
